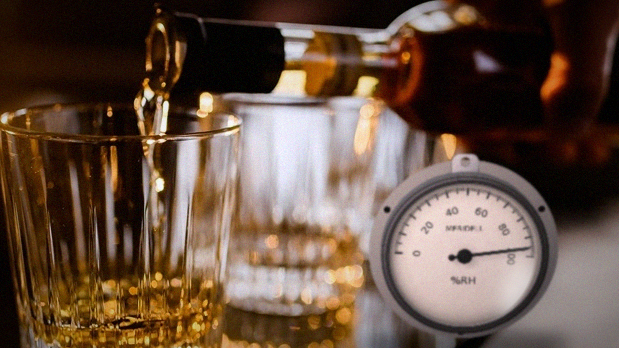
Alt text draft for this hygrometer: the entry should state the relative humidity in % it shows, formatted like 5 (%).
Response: 95 (%)
